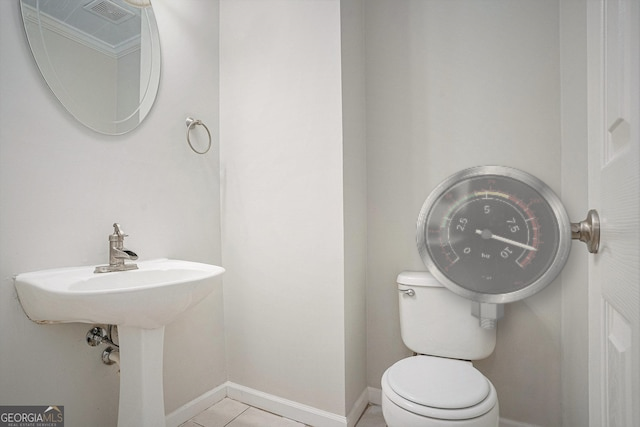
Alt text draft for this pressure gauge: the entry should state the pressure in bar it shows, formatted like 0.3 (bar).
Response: 9 (bar)
